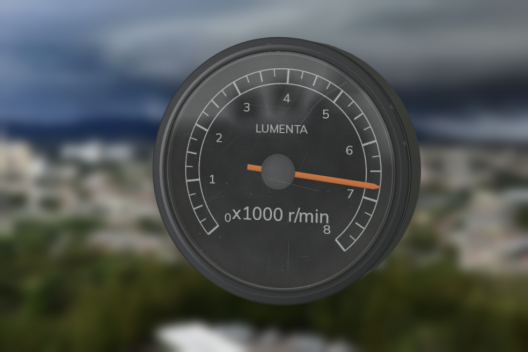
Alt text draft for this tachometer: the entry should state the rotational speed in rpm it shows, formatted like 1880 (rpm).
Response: 6750 (rpm)
